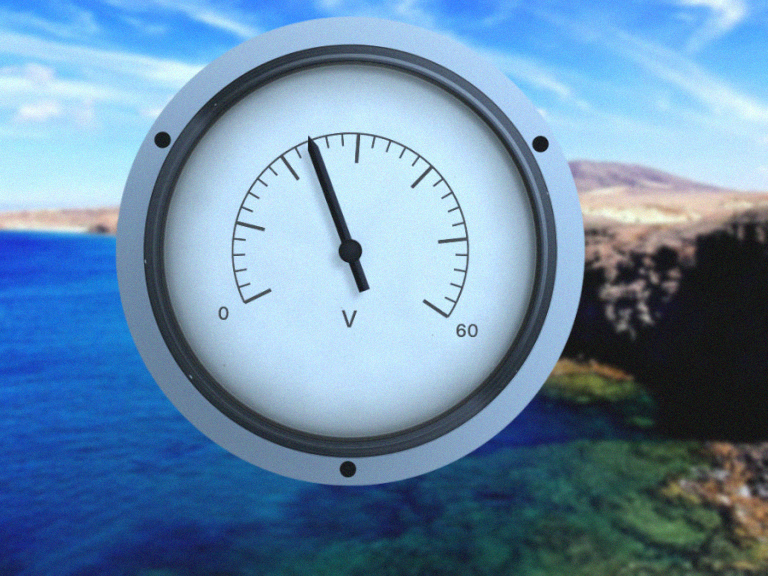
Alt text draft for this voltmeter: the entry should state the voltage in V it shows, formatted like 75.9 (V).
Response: 24 (V)
